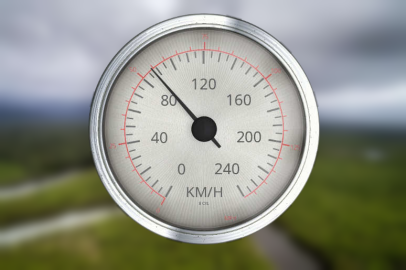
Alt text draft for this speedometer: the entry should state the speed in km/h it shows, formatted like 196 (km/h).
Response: 87.5 (km/h)
